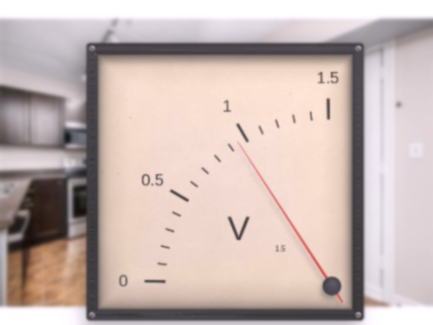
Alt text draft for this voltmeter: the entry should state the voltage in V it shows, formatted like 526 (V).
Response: 0.95 (V)
